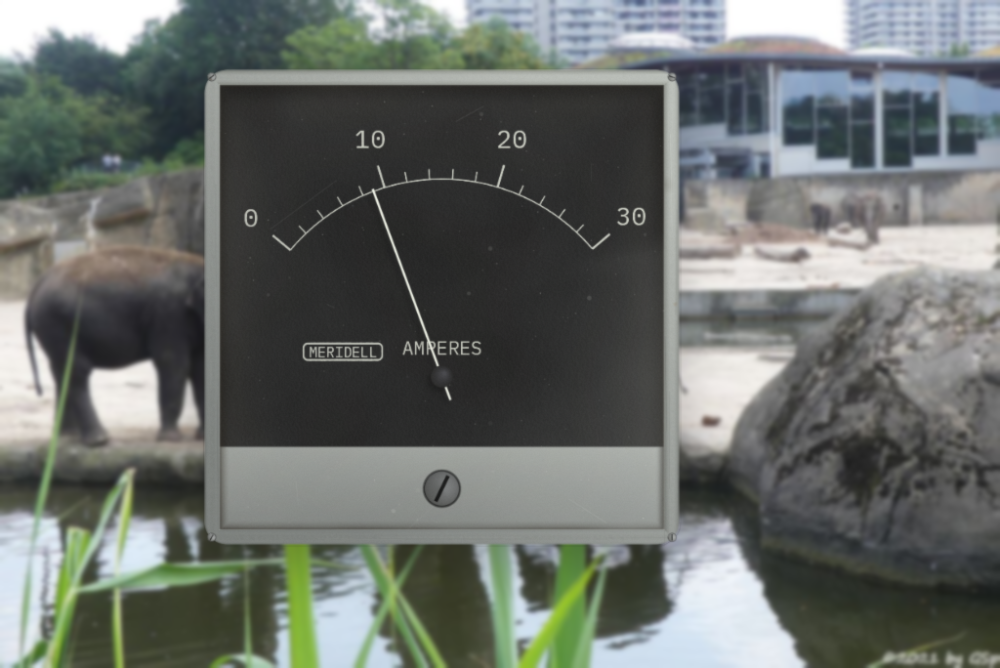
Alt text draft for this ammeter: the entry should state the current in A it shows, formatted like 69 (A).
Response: 9 (A)
